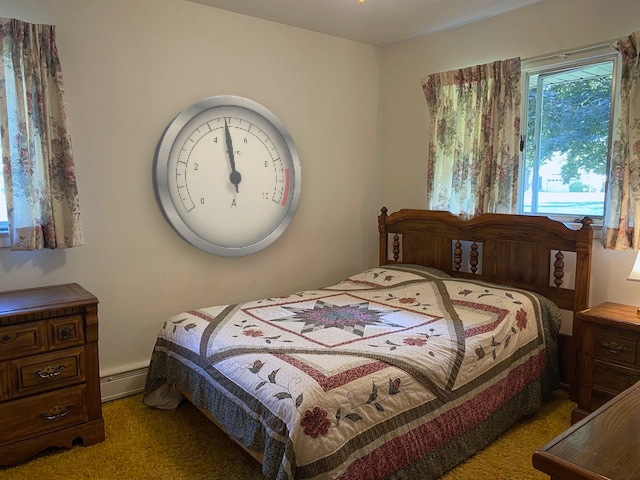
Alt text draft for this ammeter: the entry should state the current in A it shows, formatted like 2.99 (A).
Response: 4.75 (A)
